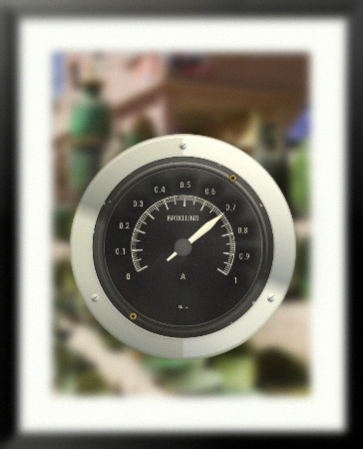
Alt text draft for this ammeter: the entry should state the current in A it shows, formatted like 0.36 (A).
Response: 0.7 (A)
